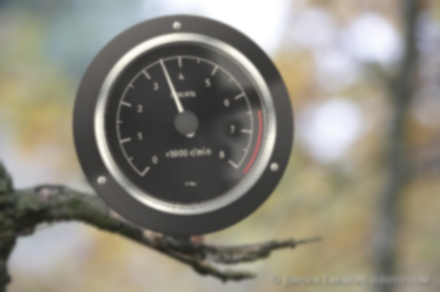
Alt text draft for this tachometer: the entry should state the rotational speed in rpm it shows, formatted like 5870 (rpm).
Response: 3500 (rpm)
